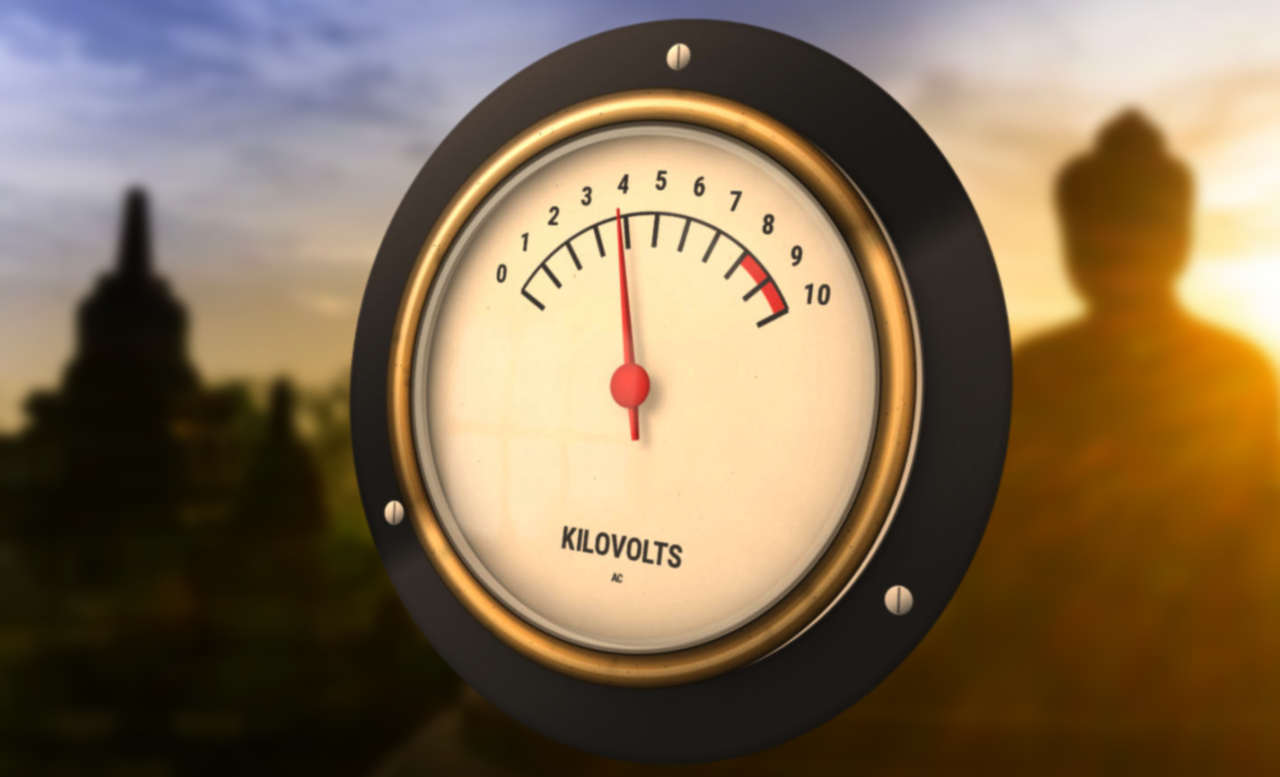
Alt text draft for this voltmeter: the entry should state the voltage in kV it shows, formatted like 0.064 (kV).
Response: 4 (kV)
